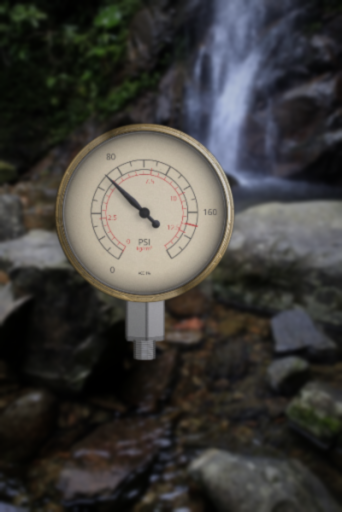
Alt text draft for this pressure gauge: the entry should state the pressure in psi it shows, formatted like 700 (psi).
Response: 70 (psi)
